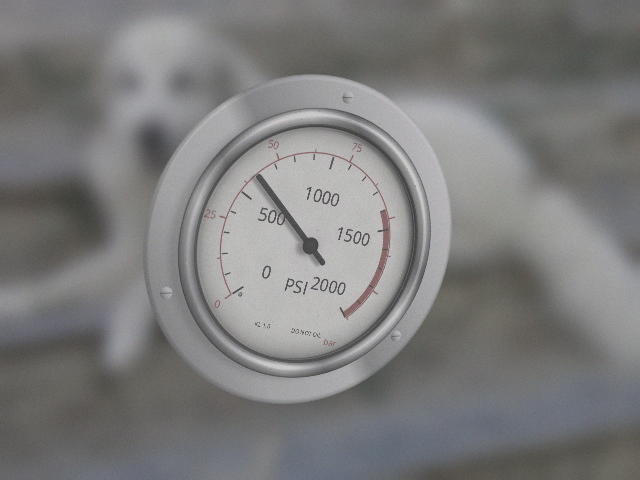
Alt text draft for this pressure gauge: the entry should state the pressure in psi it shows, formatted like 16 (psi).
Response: 600 (psi)
